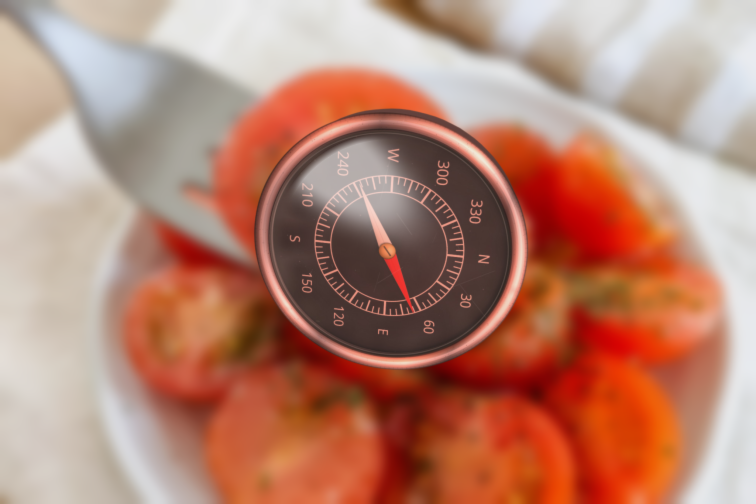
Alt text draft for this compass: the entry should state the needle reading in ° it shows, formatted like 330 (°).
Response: 65 (°)
